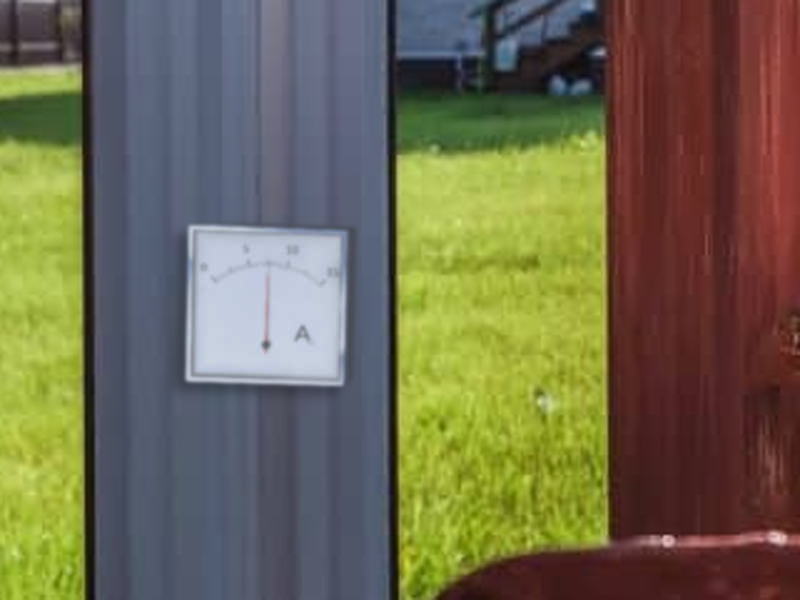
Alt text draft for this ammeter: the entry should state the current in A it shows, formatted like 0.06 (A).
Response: 7.5 (A)
